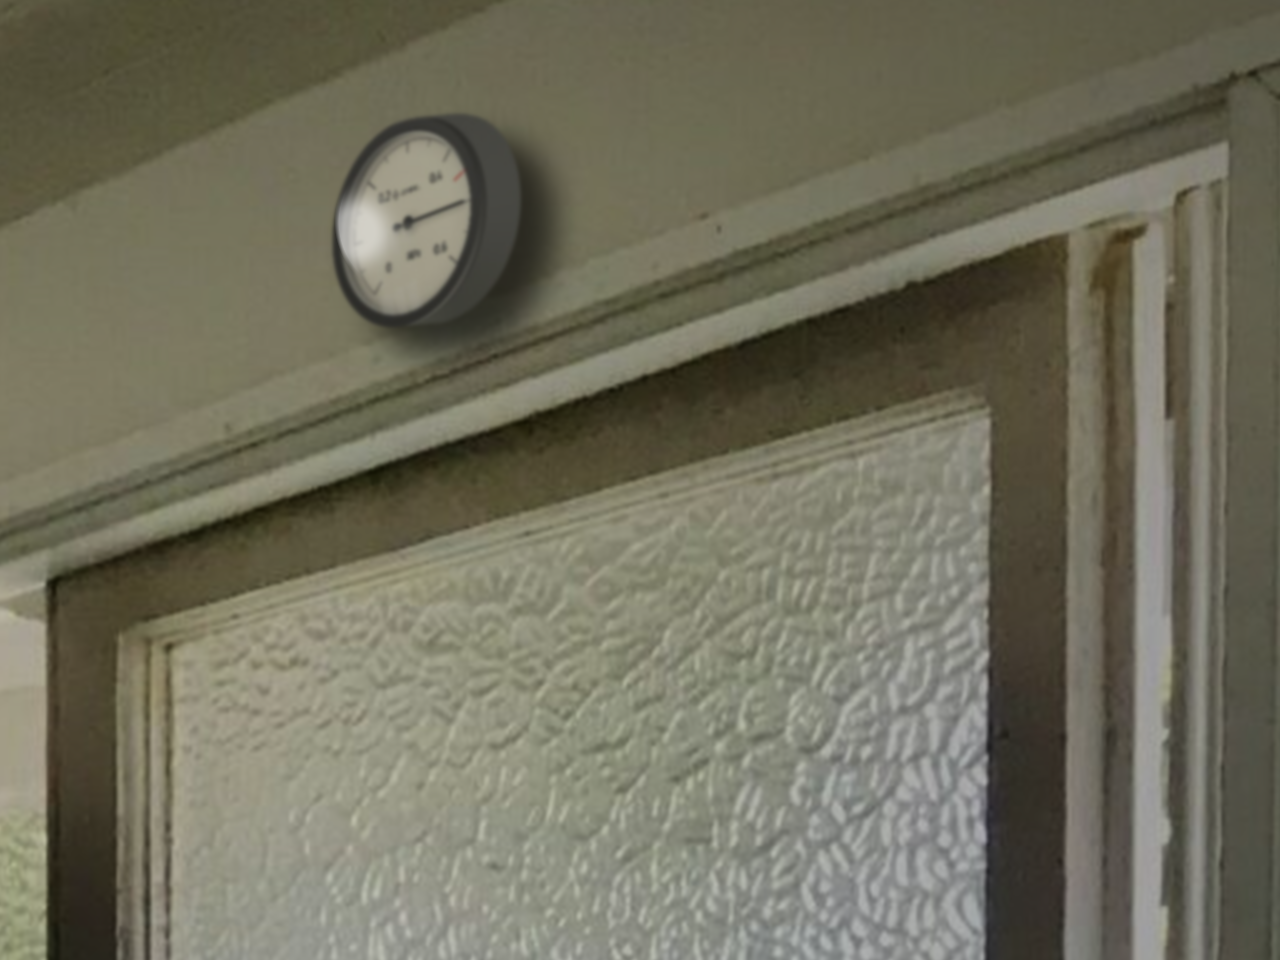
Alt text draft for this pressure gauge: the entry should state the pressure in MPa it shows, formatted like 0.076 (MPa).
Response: 0.5 (MPa)
